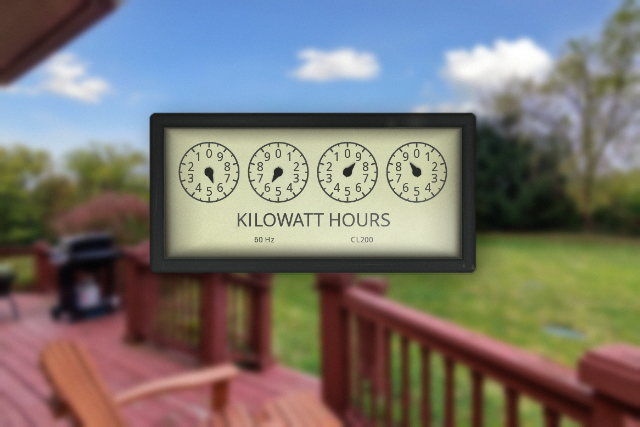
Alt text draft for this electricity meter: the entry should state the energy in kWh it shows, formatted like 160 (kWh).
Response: 5589 (kWh)
